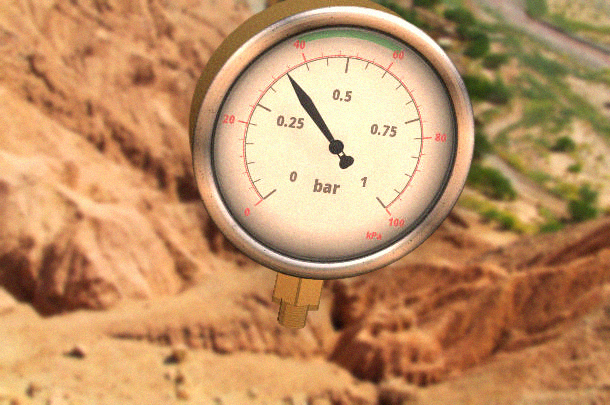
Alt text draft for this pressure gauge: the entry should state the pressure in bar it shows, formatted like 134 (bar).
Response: 0.35 (bar)
